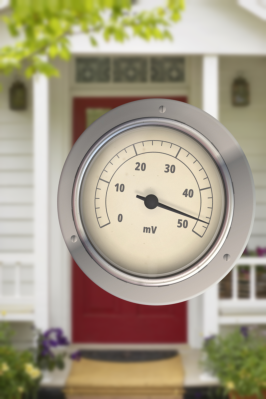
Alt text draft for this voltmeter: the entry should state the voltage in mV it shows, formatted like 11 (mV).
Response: 47 (mV)
